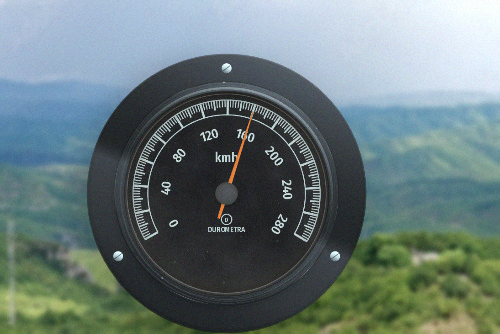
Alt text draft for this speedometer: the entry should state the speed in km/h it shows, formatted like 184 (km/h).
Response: 160 (km/h)
